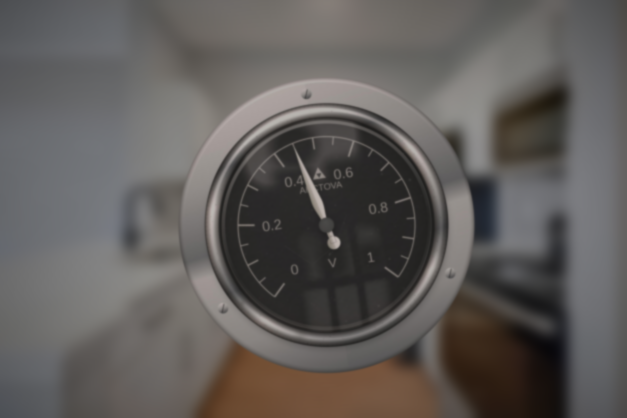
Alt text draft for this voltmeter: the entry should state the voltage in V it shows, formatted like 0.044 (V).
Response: 0.45 (V)
